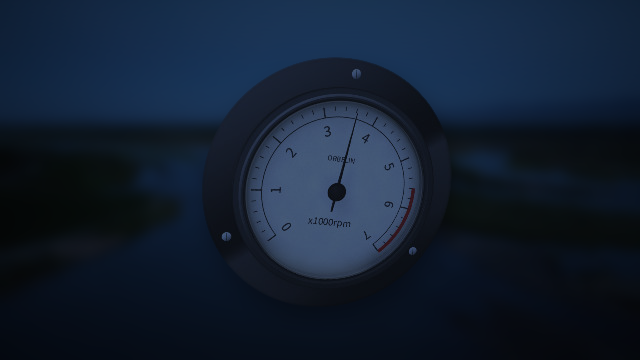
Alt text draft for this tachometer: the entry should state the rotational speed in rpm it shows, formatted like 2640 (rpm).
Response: 3600 (rpm)
